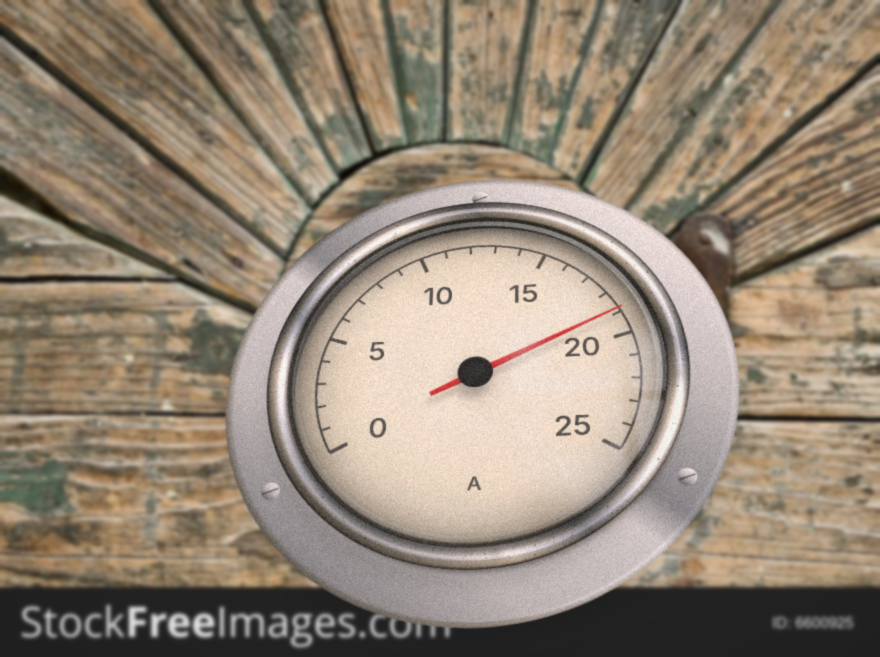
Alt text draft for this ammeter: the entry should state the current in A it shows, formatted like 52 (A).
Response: 19 (A)
